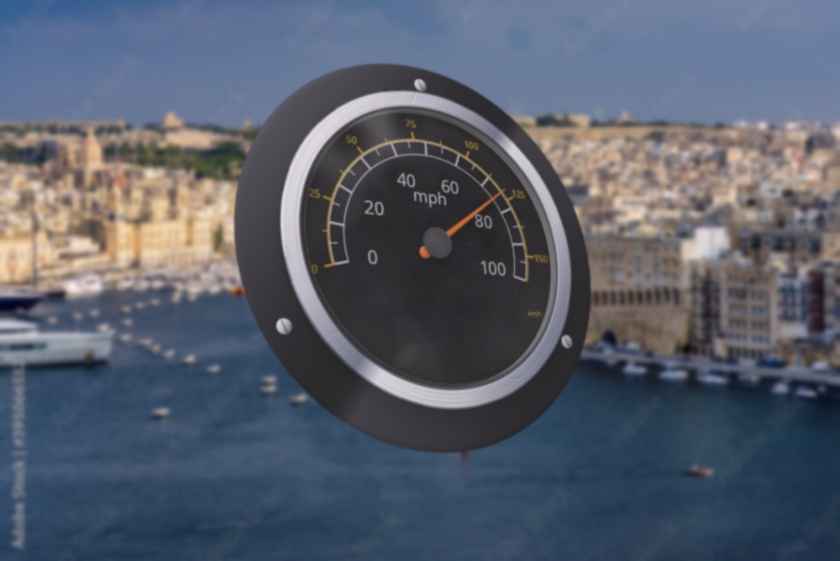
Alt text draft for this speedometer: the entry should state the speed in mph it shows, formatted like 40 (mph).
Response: 75 (mph)
